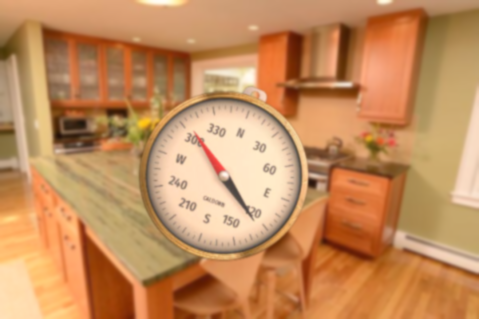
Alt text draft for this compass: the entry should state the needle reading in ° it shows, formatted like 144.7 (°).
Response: 305 (°)
